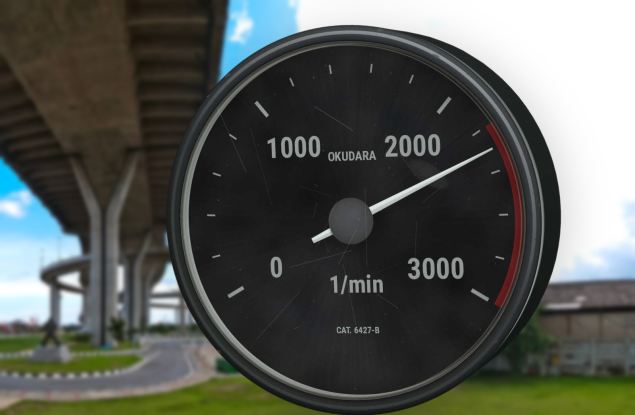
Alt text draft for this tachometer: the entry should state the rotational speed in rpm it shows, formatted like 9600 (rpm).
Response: 2300 (rpm)
